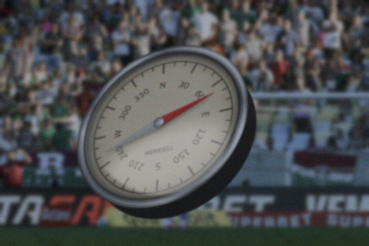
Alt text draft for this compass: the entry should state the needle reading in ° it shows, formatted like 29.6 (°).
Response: 70 (°)
